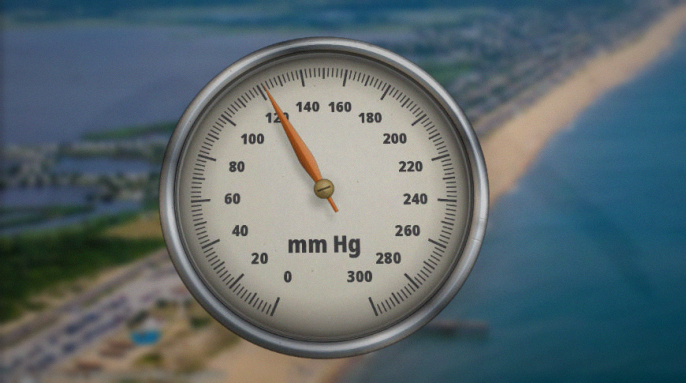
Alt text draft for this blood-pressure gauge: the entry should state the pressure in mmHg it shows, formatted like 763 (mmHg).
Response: 122 (mmHg)
